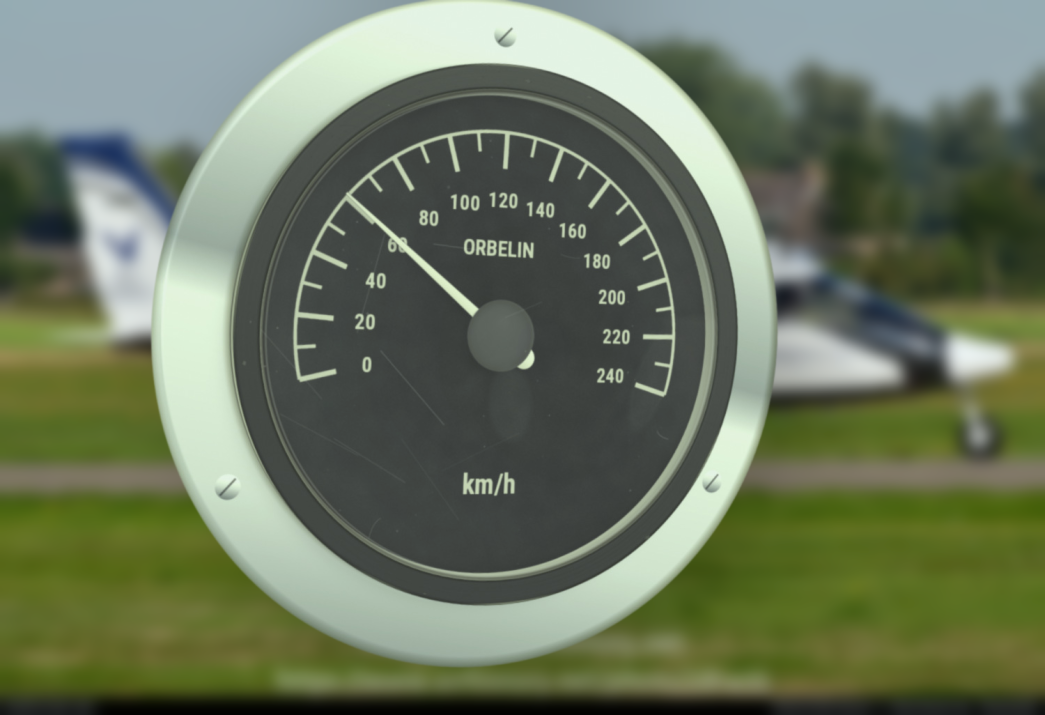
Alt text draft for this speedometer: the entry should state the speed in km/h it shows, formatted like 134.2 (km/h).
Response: 60 (km/h)
